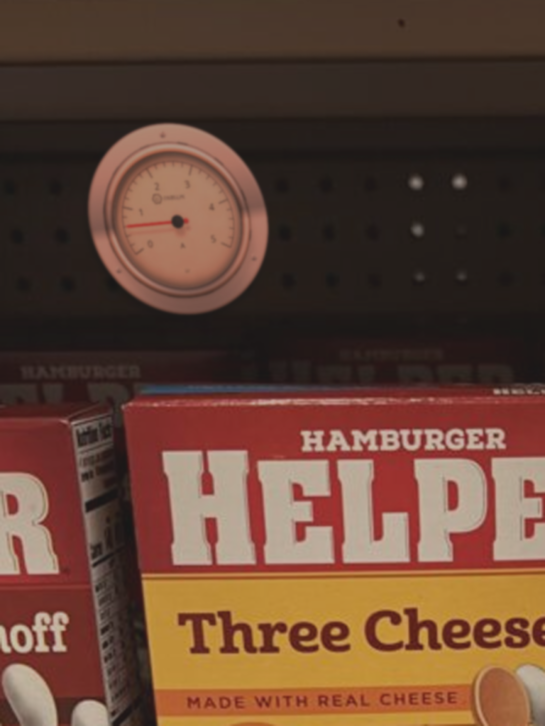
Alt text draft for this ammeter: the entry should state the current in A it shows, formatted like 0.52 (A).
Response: 0.6 (A)
